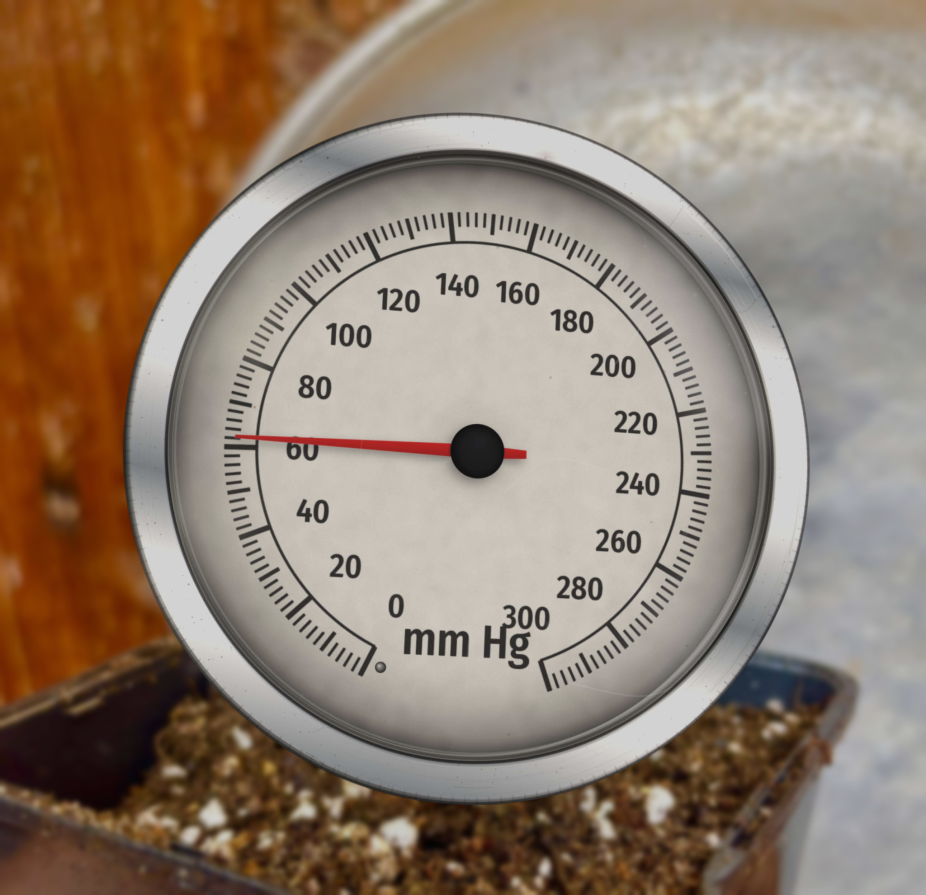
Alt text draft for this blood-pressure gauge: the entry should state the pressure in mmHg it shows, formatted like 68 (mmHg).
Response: 62 (mmHg)
